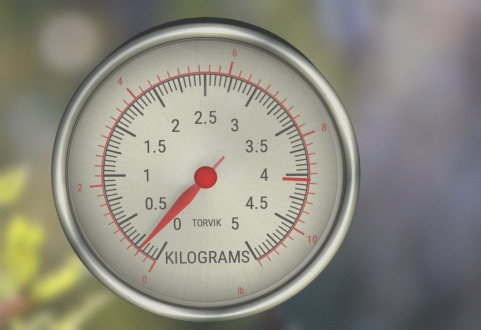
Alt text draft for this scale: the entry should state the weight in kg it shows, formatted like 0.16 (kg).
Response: 0.2 (kg)
